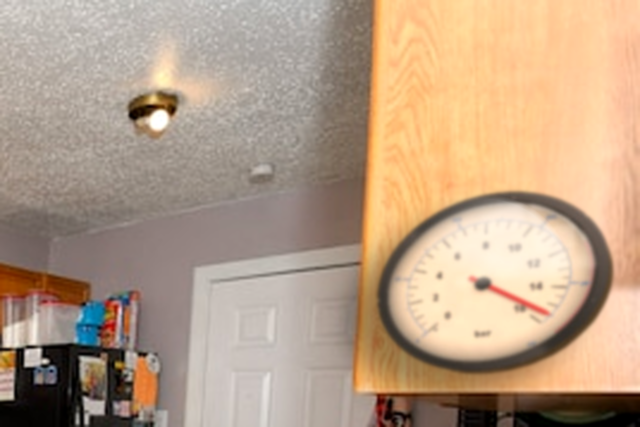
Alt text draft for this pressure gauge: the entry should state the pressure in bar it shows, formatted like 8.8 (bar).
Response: 15.5 (bar)
